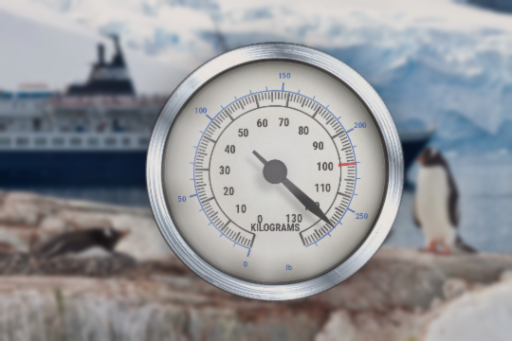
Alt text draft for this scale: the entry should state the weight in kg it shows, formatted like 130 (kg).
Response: 120 (kg)
